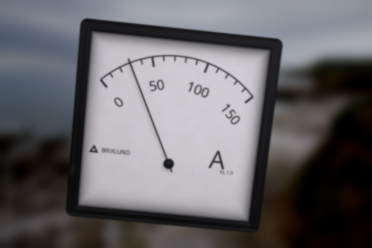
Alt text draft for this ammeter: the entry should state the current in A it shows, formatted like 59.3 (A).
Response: 30 (A)
